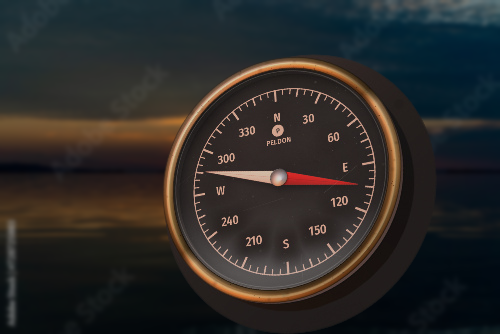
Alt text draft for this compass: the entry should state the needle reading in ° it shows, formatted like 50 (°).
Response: 105 (°)
